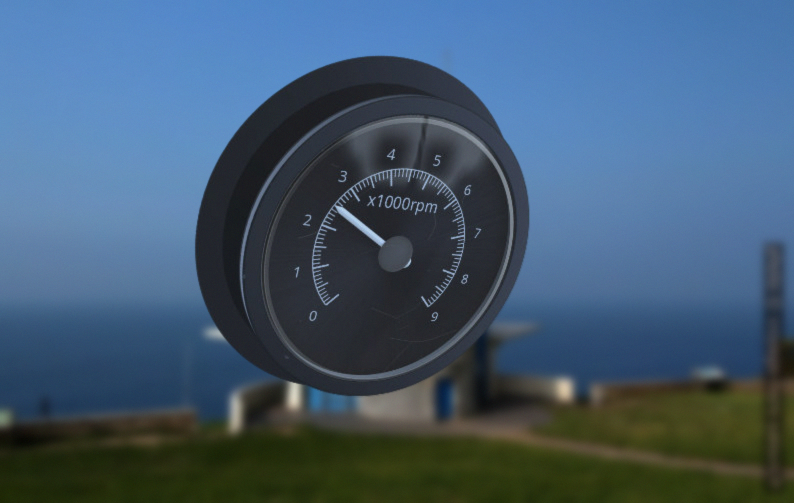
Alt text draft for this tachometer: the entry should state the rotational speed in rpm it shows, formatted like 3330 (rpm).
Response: 2500 (rpm)
